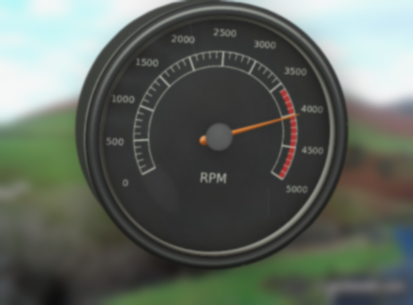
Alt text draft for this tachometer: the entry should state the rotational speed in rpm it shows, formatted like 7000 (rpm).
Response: 4000 (rpm)
